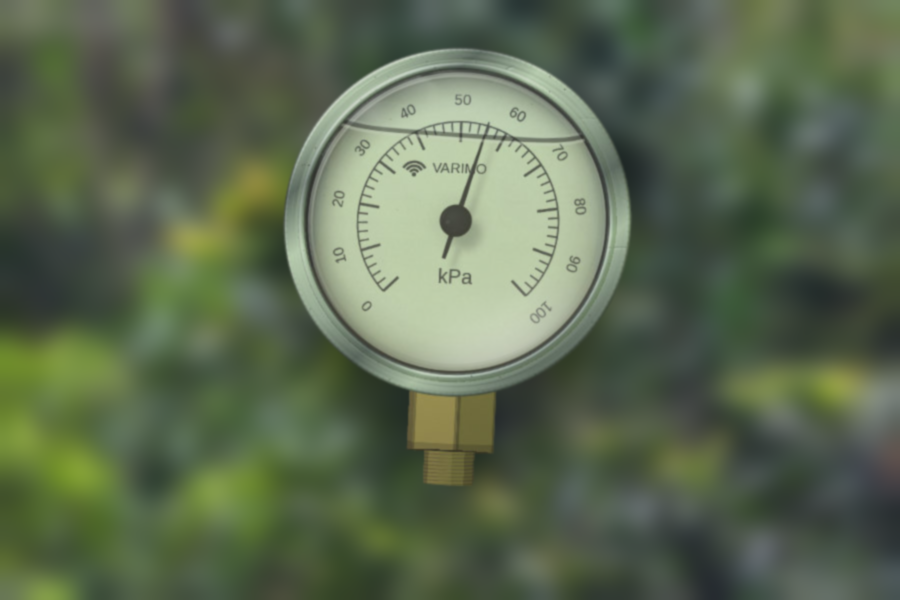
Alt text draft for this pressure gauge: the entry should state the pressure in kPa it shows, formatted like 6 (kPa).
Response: 56 (kPa)
